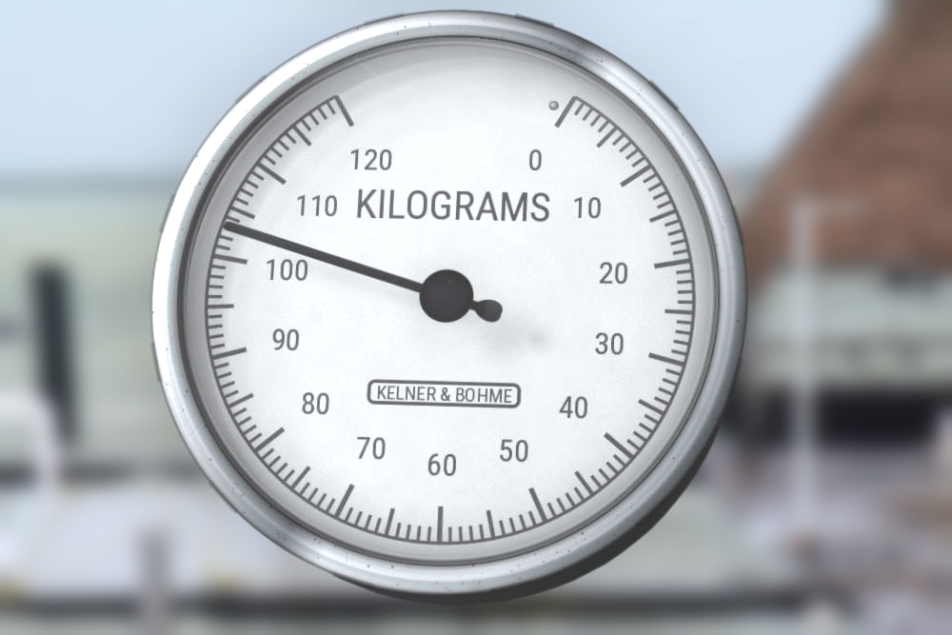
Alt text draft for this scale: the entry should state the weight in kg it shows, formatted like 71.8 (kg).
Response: 103 (kg)
